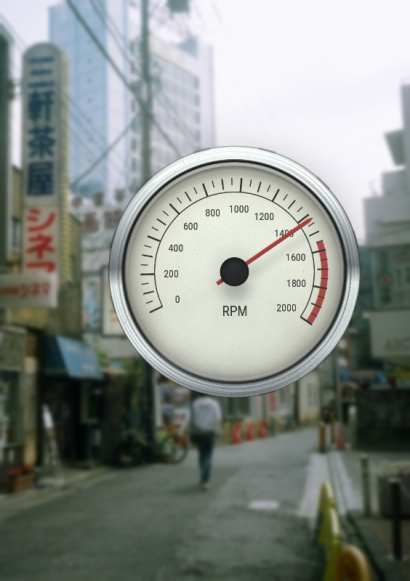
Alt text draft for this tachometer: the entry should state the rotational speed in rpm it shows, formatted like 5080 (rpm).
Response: 1425 (rpm)
